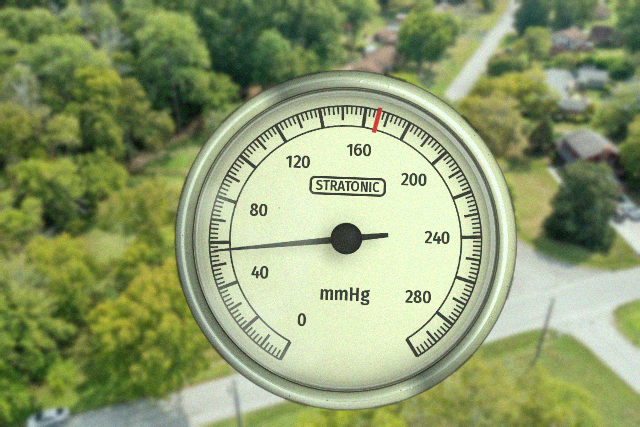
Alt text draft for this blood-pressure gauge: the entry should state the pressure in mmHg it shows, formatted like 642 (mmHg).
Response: 56 (mmHg)
